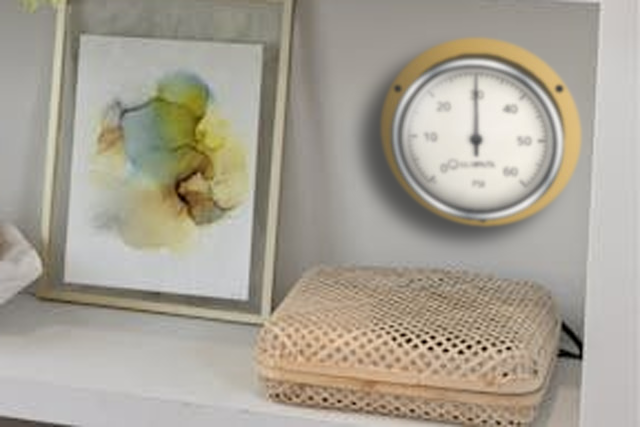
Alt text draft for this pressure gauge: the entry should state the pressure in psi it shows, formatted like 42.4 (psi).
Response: 30 (psi)
